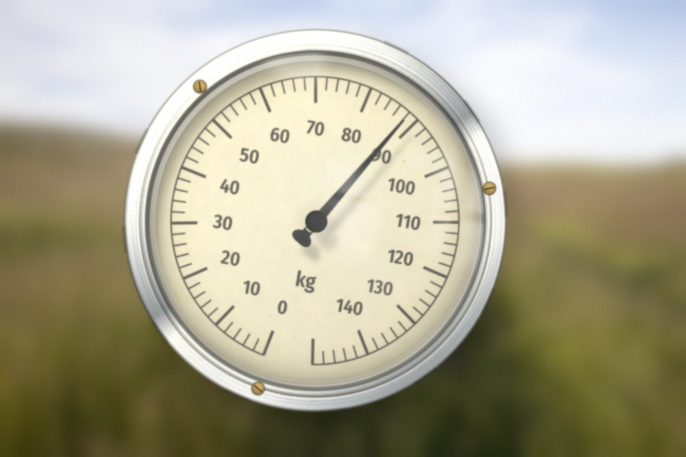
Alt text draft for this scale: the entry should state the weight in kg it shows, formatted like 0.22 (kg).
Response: 88 (kg)
